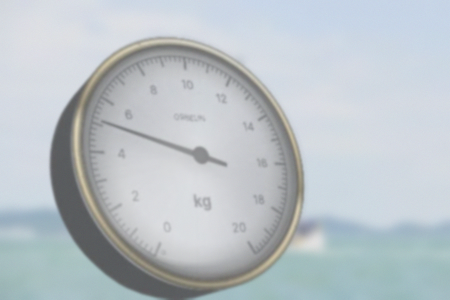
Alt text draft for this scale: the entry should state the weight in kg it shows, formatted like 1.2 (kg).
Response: 5 (kg)
